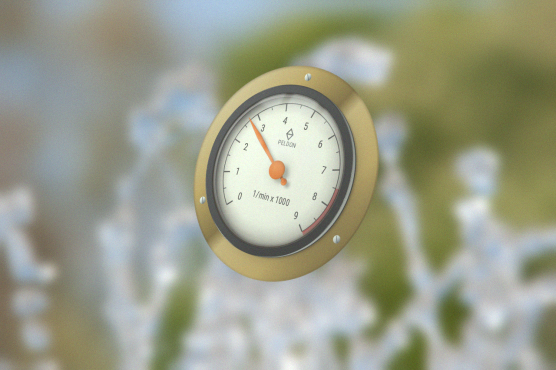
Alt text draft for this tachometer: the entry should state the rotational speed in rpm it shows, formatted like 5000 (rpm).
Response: 2750 (rpm)
